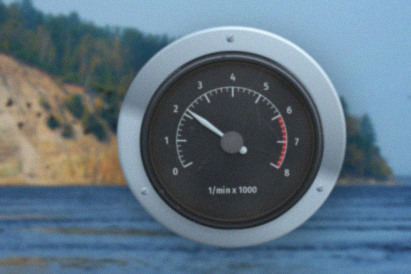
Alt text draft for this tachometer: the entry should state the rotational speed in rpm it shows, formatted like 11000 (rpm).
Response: 2200 (rpm)
